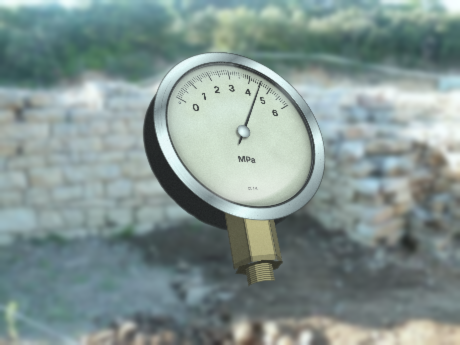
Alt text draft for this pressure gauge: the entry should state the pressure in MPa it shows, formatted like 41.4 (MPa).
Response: 4.5 (MPa)
